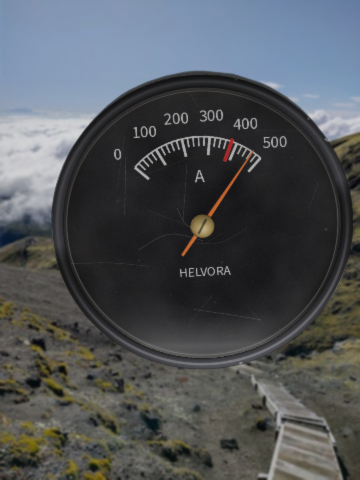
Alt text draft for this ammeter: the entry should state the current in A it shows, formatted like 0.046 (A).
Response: 460 (A)
